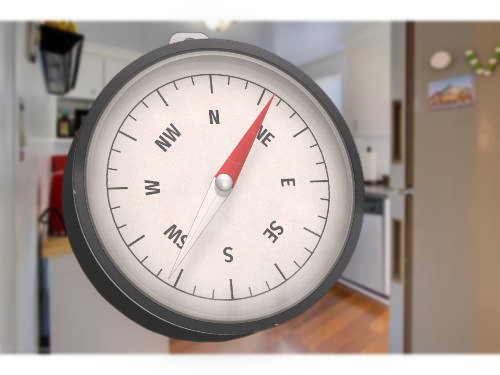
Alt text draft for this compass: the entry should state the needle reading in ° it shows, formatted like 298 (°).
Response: 35 (°)
